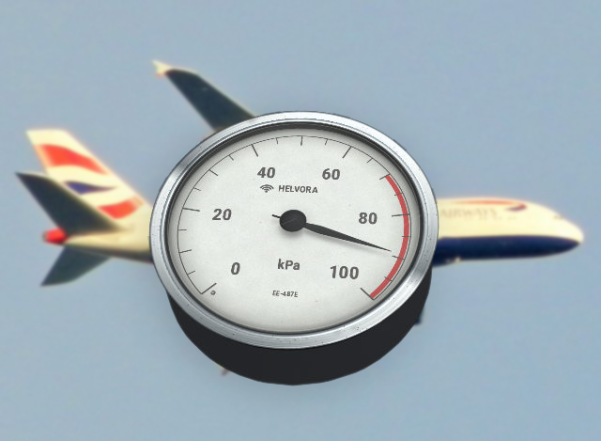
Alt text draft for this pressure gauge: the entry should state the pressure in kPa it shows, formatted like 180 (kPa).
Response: 90 (kPa)
